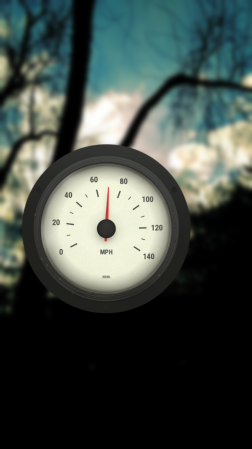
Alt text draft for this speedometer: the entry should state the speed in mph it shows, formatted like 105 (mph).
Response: 70 (mph)
